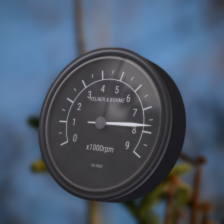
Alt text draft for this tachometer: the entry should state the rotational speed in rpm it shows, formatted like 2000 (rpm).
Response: 7750 (rpm)
